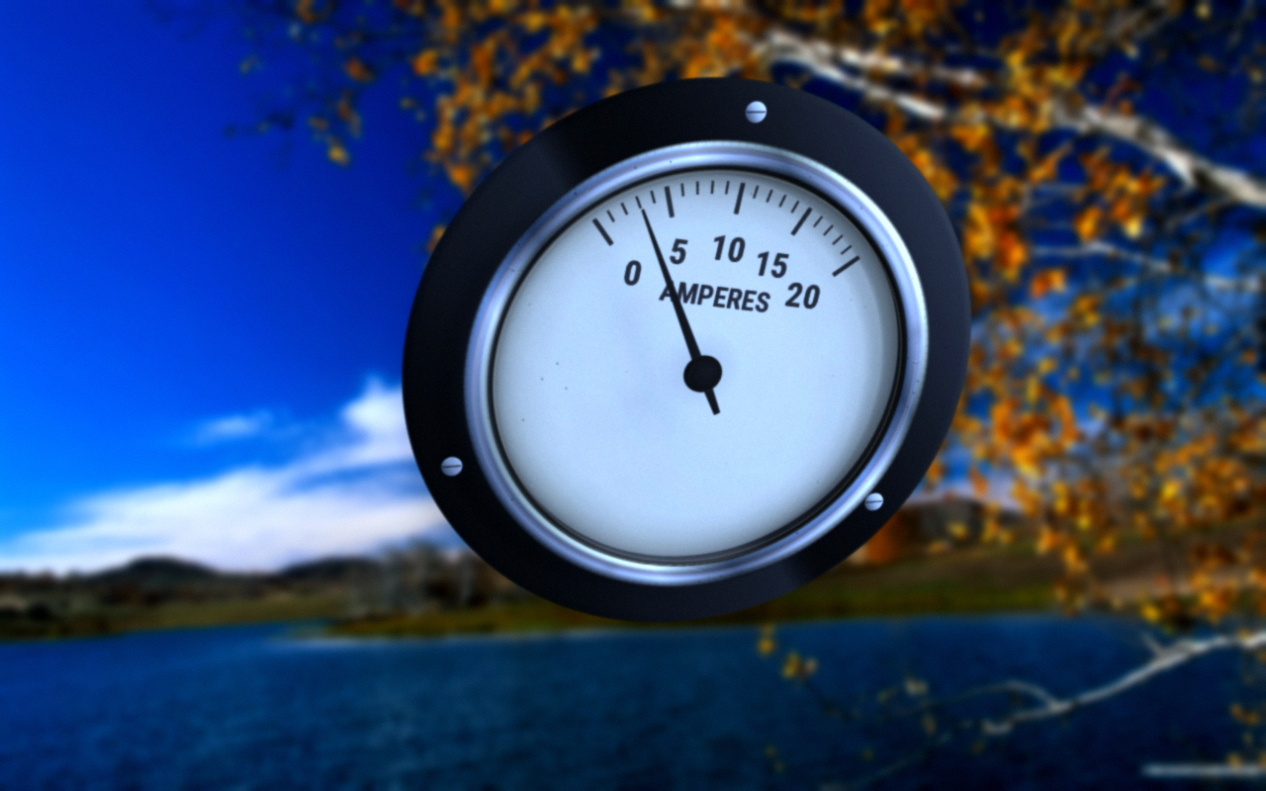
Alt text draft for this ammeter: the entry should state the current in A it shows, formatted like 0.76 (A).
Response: 3 (A)
